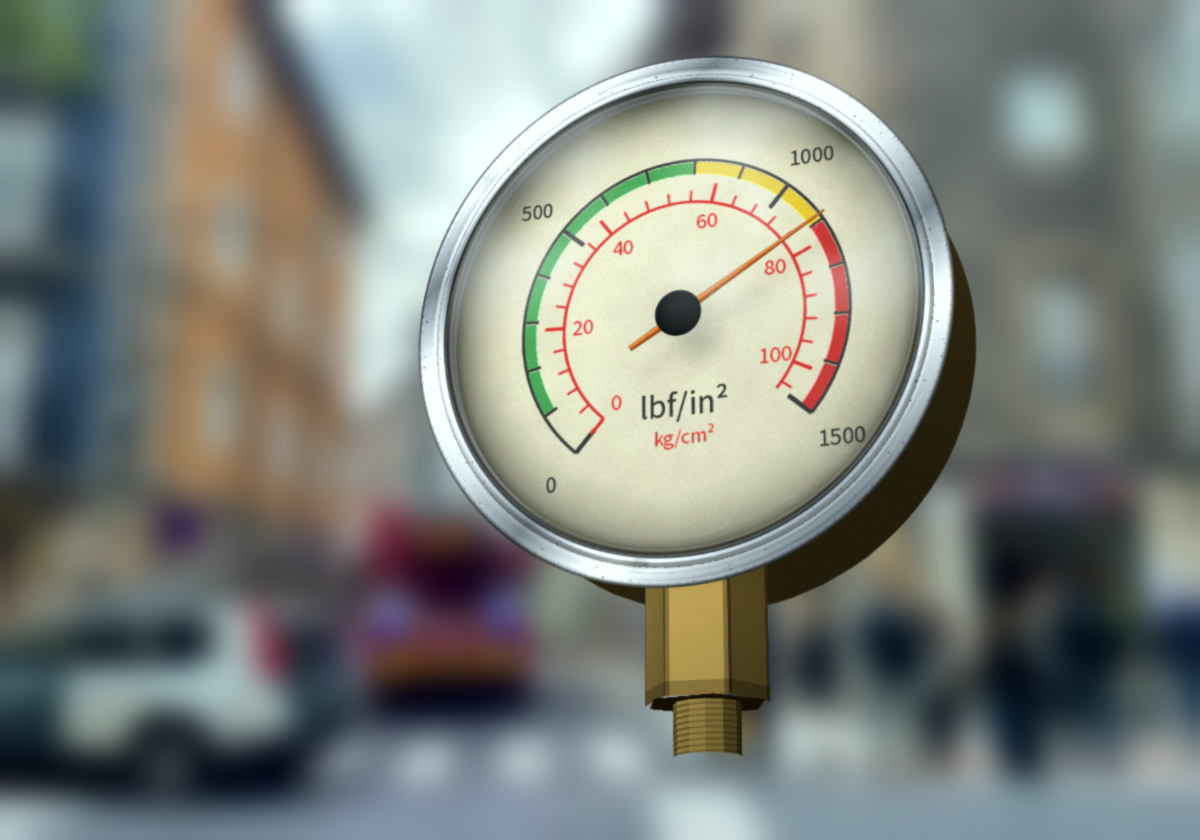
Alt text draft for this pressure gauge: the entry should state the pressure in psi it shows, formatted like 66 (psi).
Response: 1100 (psi)
